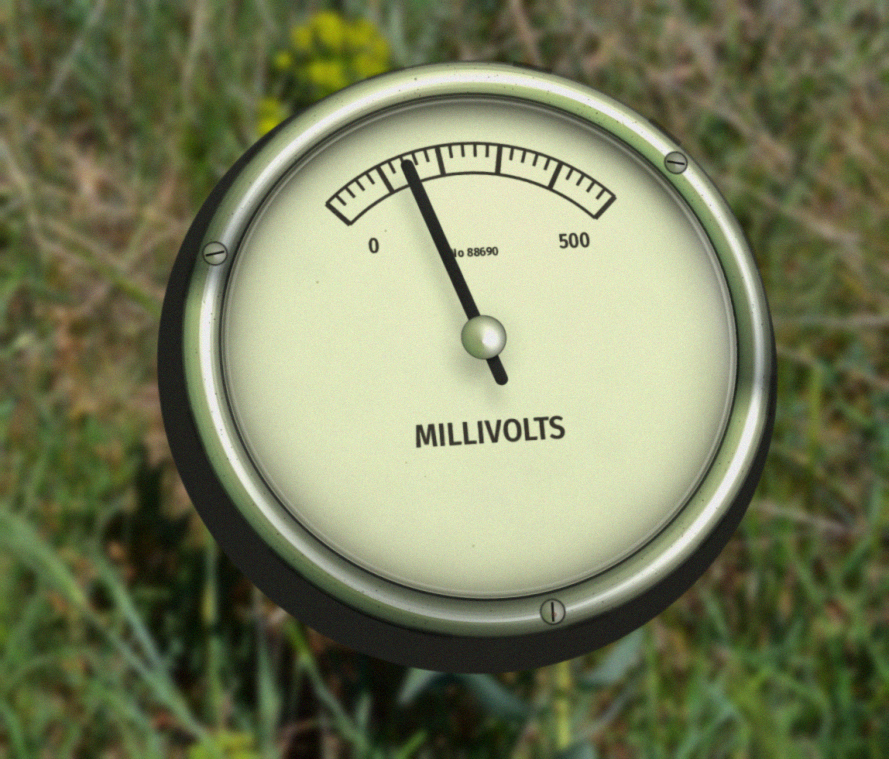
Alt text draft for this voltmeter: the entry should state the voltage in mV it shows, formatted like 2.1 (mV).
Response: 140 (mV)
